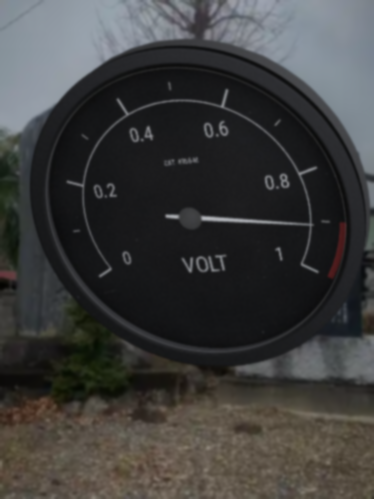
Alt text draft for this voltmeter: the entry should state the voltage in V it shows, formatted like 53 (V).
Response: 0.9 (V)
